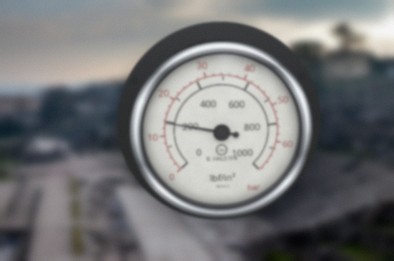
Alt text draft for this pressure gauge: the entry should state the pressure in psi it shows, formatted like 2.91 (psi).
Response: 200 (psi)
